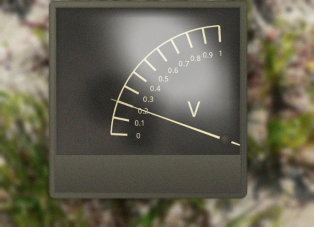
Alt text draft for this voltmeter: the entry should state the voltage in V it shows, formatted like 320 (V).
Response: 0.2 (V)
